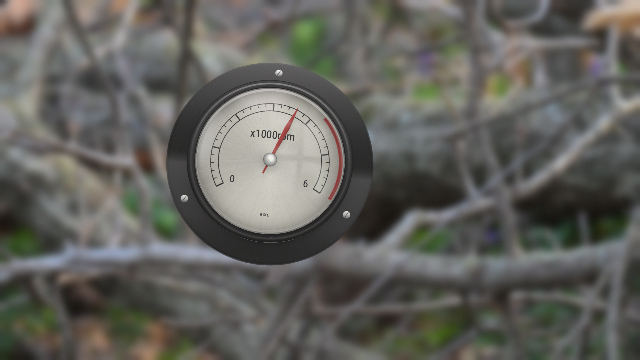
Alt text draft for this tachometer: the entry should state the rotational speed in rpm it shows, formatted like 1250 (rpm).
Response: 3600 (rpm)
